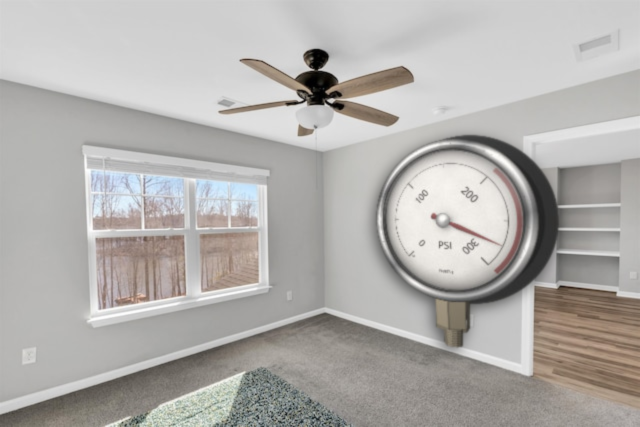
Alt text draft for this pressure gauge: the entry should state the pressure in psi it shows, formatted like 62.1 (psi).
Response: 275 (psi)
